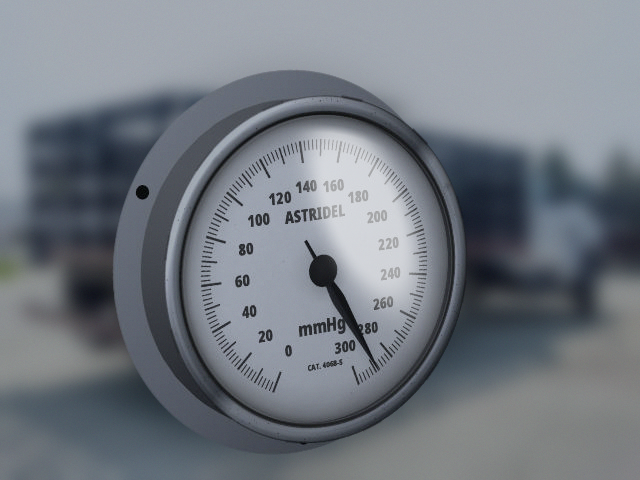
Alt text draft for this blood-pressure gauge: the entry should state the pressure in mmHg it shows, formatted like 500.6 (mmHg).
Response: 290 (mmHg)
